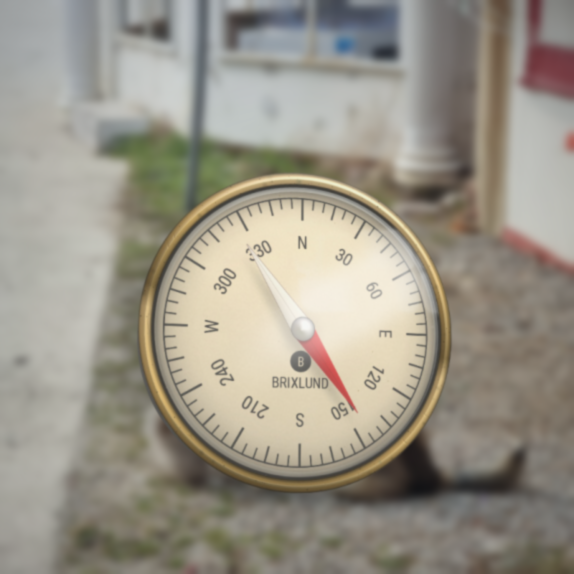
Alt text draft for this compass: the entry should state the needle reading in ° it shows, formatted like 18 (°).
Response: 145 (°)
